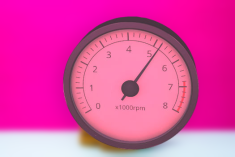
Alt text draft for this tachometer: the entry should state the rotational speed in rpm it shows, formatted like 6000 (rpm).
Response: 5200 (rpm)
